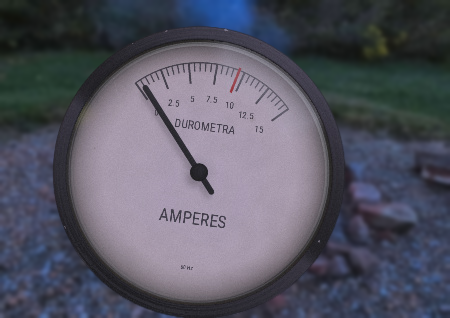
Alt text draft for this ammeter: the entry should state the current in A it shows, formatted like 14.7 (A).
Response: 0.5 (A)
